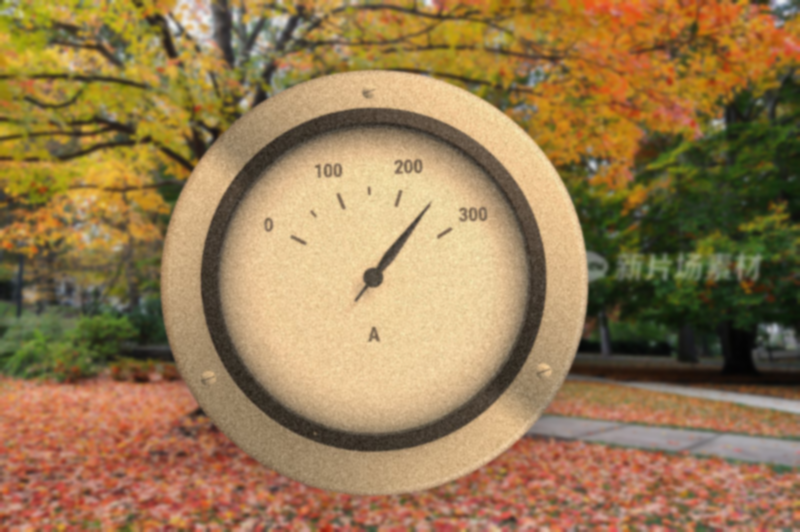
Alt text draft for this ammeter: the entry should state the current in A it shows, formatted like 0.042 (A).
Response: 250 (A)
